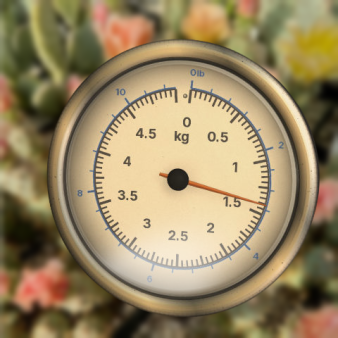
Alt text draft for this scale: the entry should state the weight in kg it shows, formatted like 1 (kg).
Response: 1.4 (kg)
